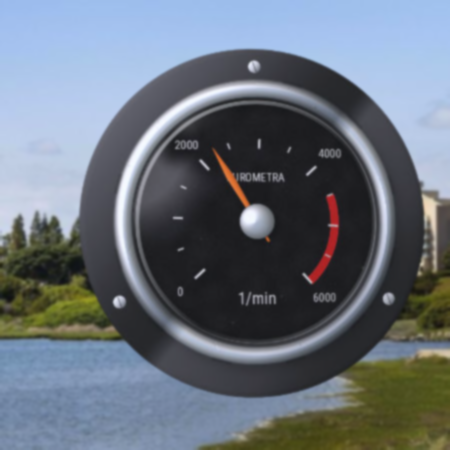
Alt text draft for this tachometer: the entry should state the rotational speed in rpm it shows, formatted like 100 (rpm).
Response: 2250 (rpm)
